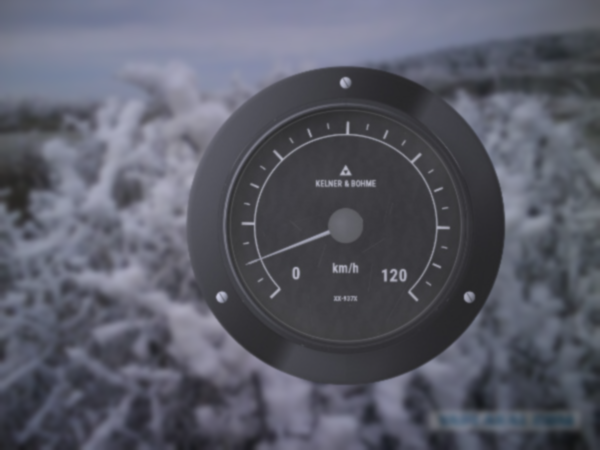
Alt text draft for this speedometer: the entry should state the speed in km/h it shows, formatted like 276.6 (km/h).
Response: 10 (km/h)
